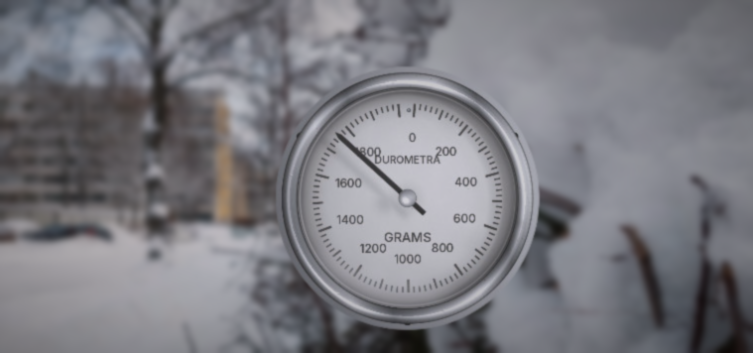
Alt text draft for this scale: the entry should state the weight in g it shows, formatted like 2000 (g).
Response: 1760 (g)
